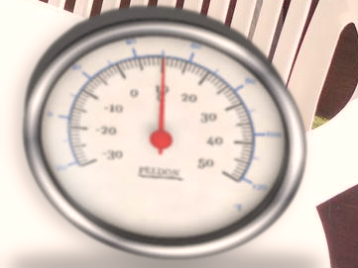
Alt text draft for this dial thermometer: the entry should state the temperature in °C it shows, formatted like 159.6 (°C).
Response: 10 (°C)
